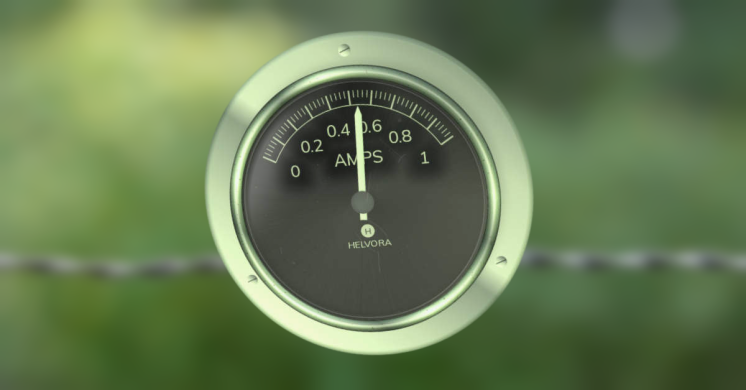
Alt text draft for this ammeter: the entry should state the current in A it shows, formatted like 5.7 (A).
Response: 0.54 (A)
